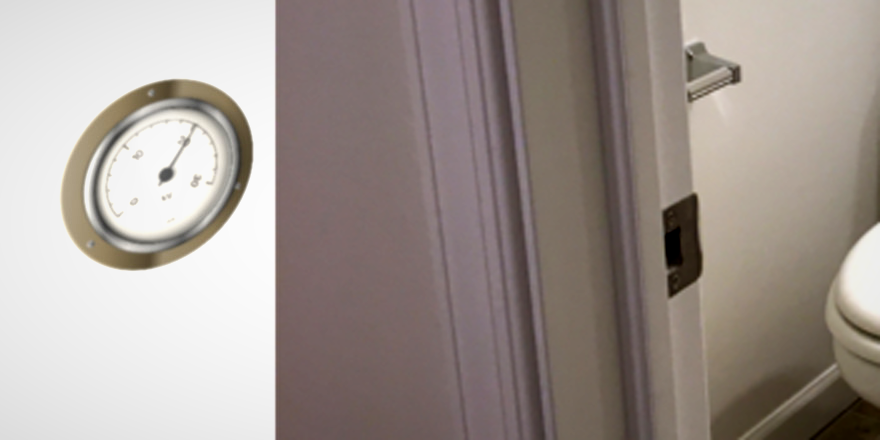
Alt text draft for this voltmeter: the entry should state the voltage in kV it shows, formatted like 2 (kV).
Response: 20 (kV)
